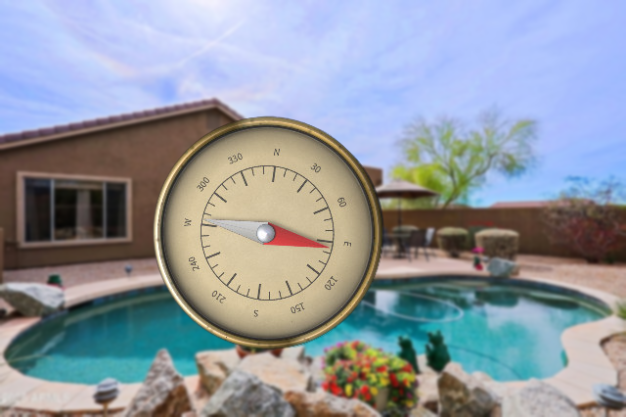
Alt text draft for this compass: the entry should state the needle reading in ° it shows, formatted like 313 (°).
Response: 95 (°)
